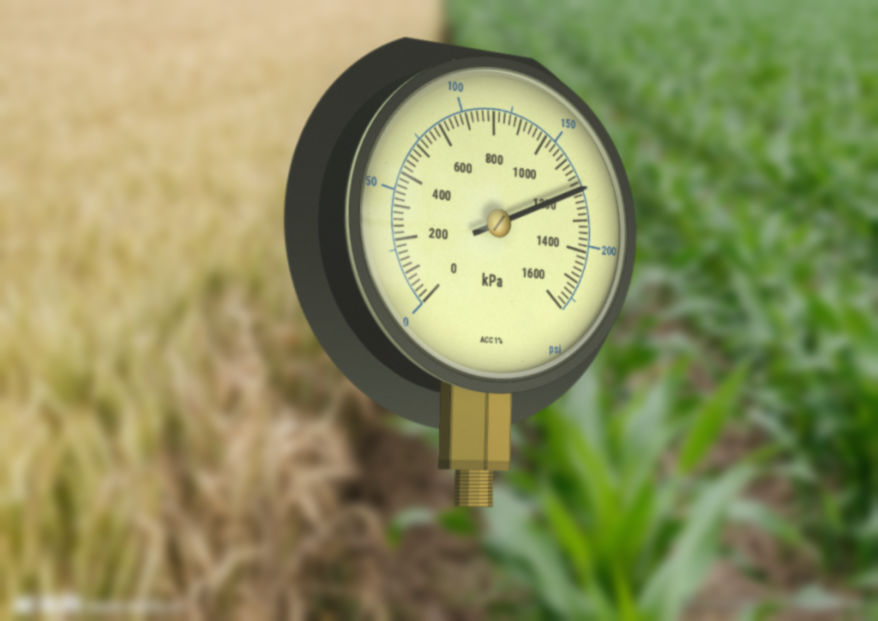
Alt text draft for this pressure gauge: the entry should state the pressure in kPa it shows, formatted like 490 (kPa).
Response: 1200 (kPa)
